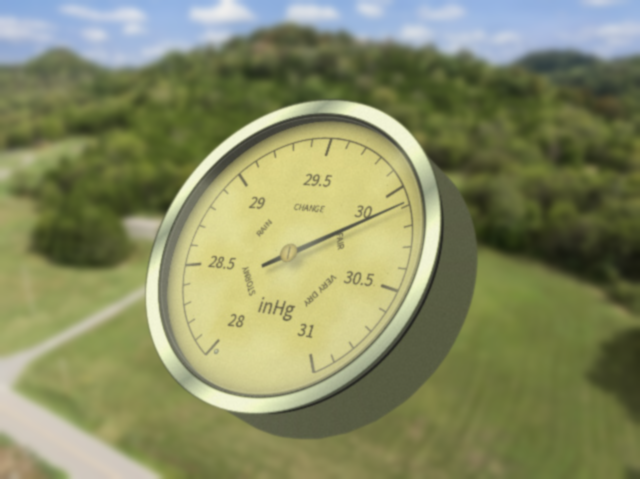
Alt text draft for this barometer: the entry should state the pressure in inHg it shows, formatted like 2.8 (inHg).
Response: 30.1 (inHg)
